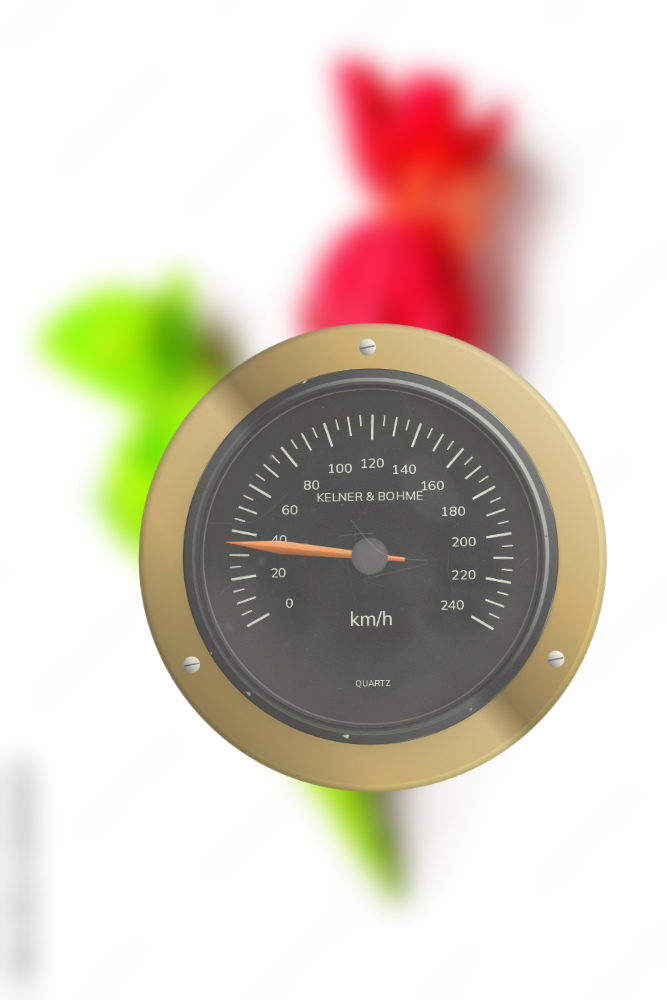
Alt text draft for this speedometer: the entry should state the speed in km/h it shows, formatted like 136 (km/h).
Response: 35 (km/h)
